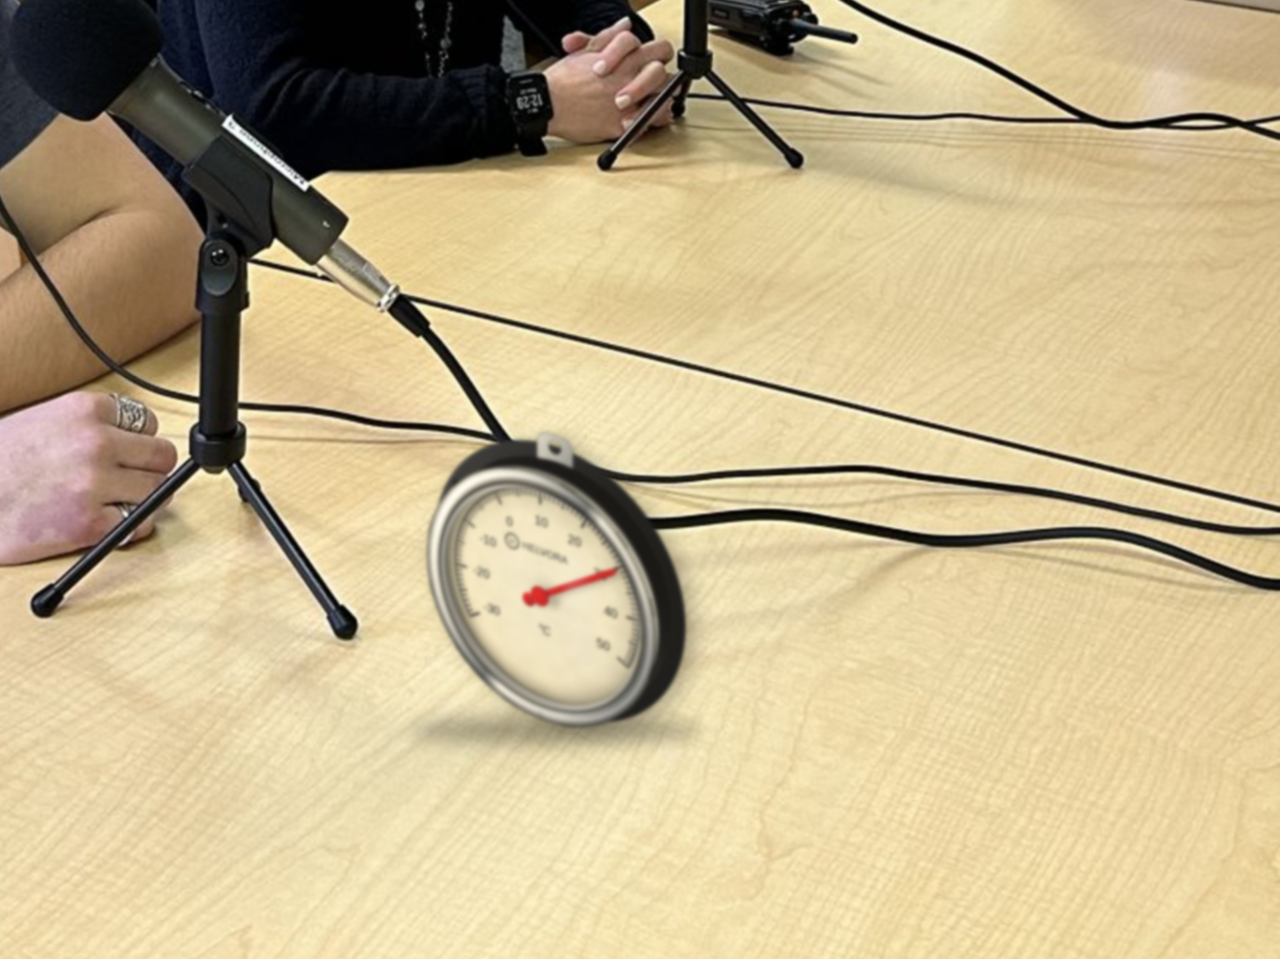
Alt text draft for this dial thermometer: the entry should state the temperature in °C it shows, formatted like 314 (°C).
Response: 30 (°C)
